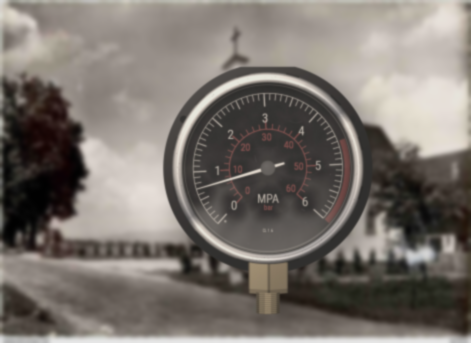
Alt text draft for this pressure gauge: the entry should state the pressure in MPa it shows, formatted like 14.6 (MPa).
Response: 0.7 (MPa)
